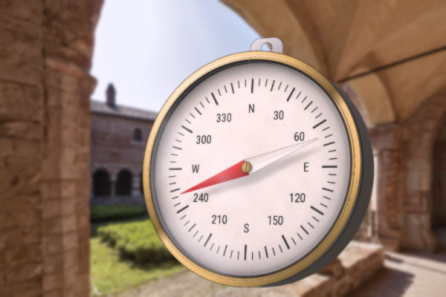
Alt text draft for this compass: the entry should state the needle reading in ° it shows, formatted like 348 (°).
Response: 250 (°)
